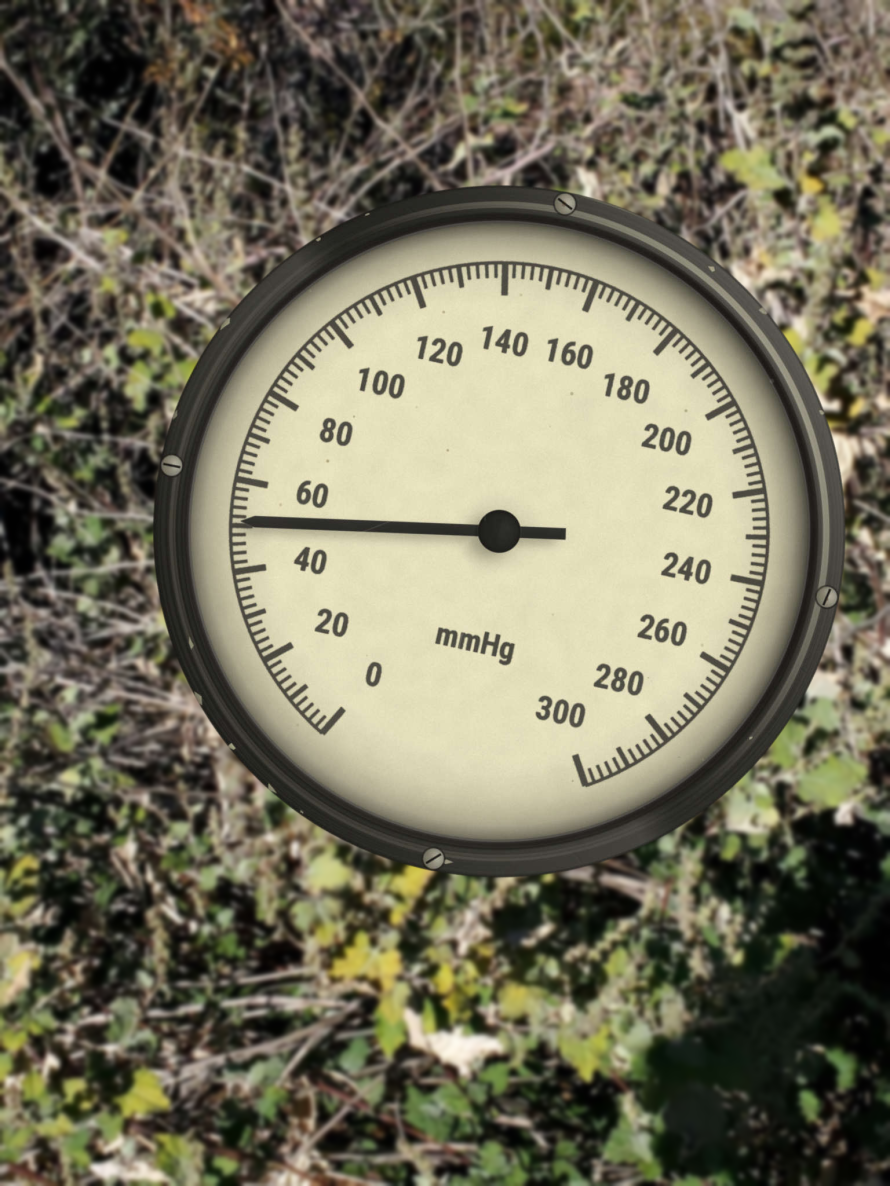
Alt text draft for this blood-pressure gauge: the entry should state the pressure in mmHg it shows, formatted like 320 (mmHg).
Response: 51 (mmHg)
